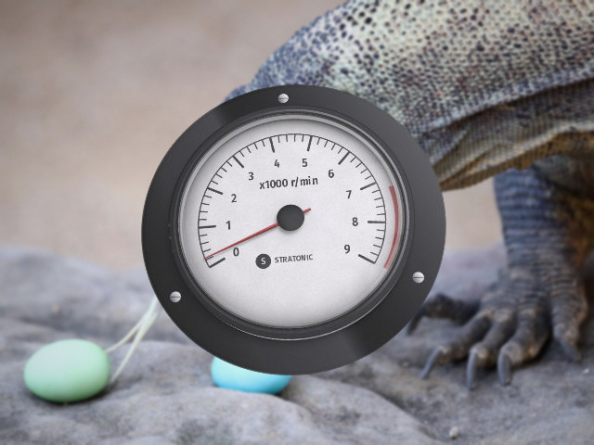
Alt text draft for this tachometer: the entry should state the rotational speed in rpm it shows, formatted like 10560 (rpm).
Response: 200 (rpm)
